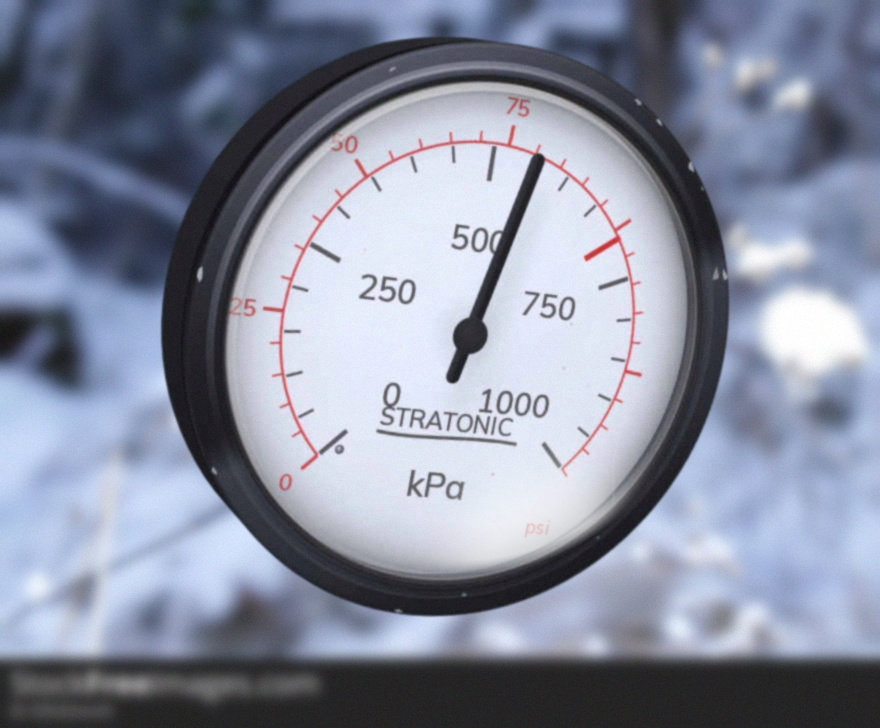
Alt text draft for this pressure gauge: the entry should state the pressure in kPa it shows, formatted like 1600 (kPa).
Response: 550 (kPa)
